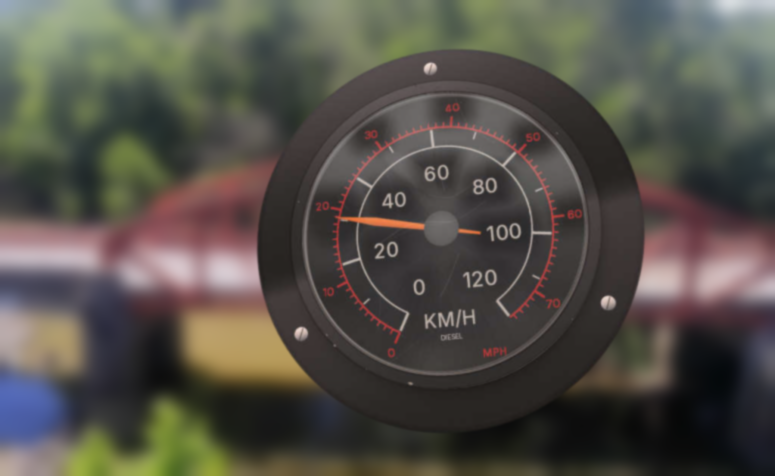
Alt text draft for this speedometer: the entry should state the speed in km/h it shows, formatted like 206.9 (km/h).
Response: 30 (km/h)
